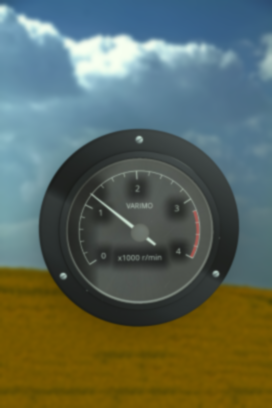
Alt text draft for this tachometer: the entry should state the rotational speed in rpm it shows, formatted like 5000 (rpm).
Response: 1200 (rpm)
